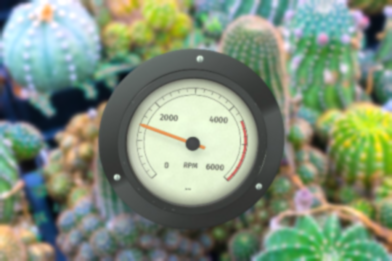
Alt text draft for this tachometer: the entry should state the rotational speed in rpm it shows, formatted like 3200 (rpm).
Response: 1400 (rpm)
